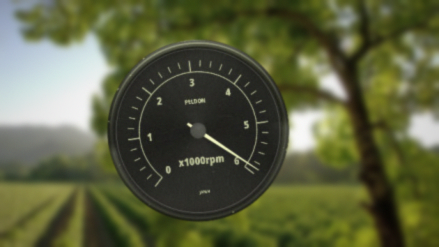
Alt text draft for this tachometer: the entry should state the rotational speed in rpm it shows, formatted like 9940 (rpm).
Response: 5900 (rpm)
